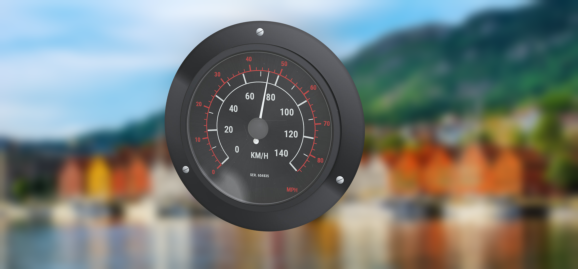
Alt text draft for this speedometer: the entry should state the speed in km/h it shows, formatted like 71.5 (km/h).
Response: 75 (km/h)
